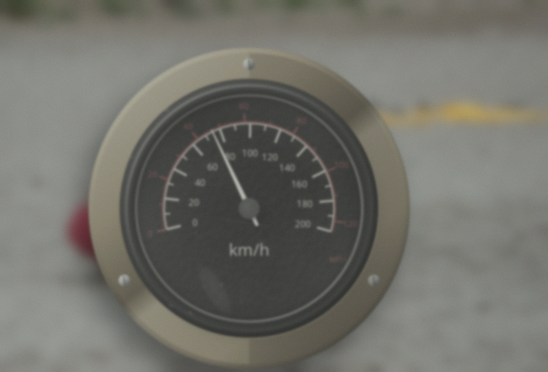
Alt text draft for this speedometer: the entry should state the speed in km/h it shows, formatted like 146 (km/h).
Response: 75 (km/h)
